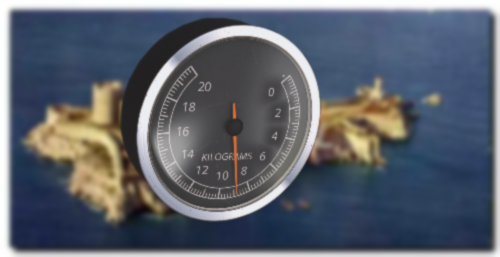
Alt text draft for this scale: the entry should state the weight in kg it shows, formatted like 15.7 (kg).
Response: 9 (kg)
